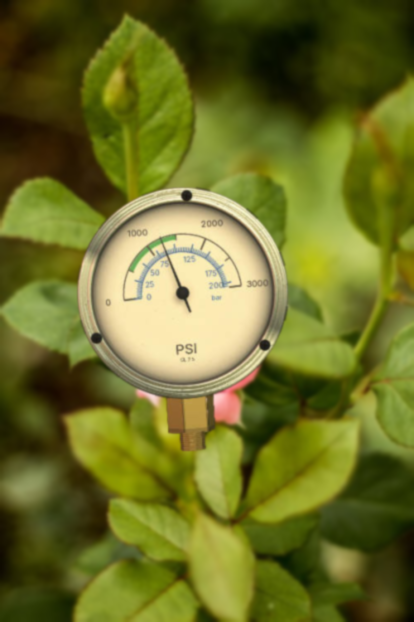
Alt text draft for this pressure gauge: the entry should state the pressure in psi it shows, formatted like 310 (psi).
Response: 1250 (psi)
